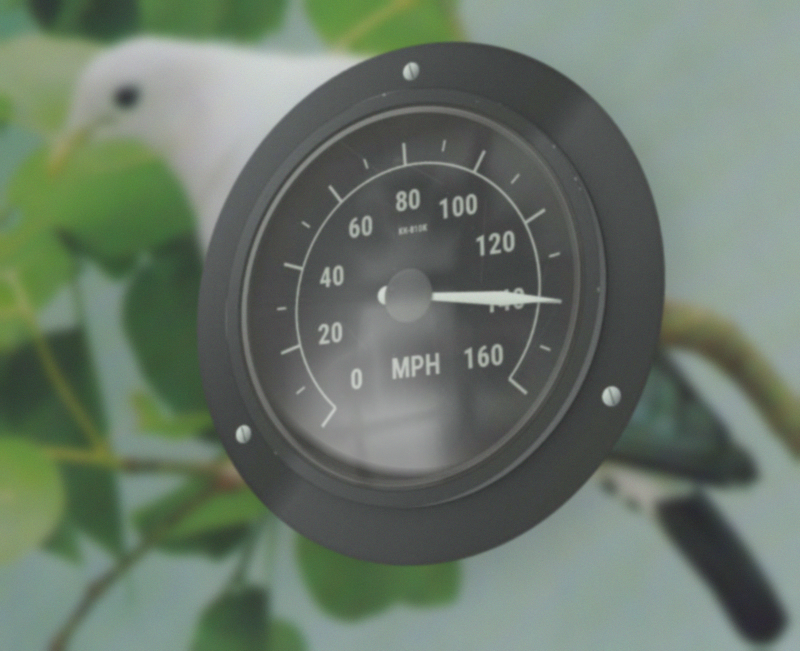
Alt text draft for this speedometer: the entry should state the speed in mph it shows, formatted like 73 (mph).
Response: 140 (mph)
